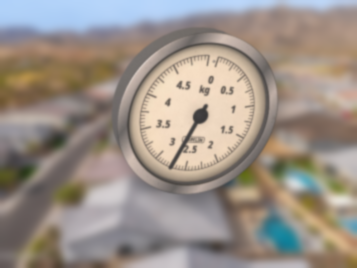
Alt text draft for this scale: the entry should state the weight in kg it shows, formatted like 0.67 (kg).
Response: 2.75 (kg)
